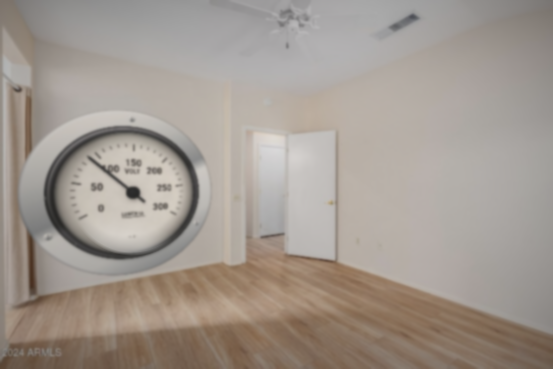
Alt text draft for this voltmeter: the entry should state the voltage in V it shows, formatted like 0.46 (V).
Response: 90 (V)
